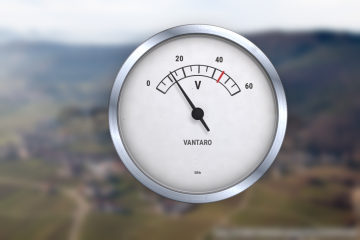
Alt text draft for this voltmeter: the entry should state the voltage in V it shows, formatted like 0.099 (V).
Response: 12.5 (V)
